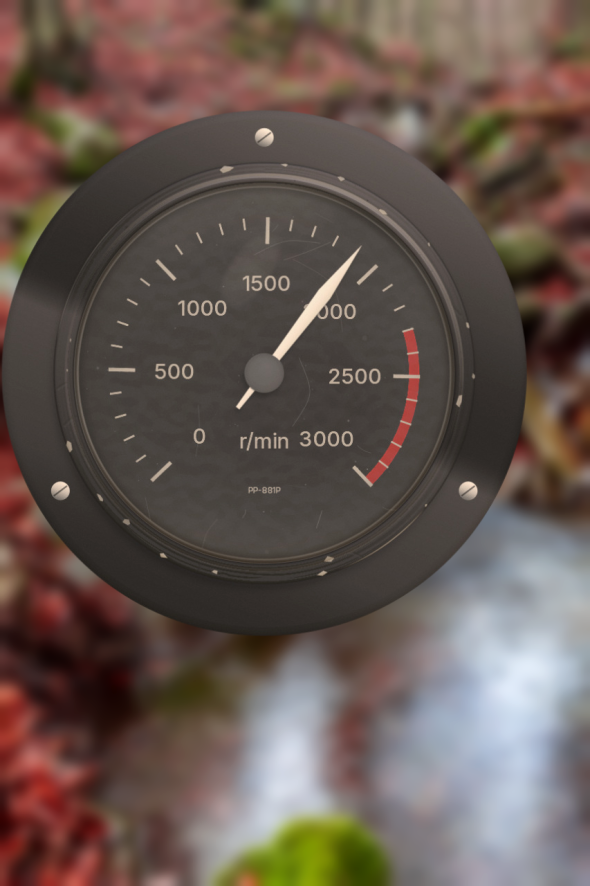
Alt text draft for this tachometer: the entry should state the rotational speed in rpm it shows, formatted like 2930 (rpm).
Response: 1900 (rpm)
